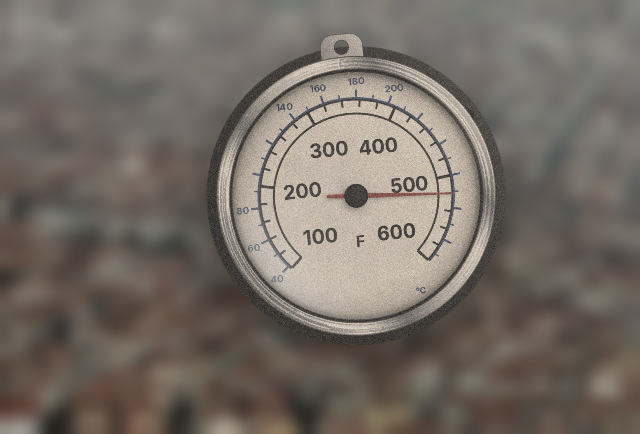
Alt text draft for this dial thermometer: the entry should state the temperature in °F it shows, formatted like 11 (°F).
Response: 520 (°F)
